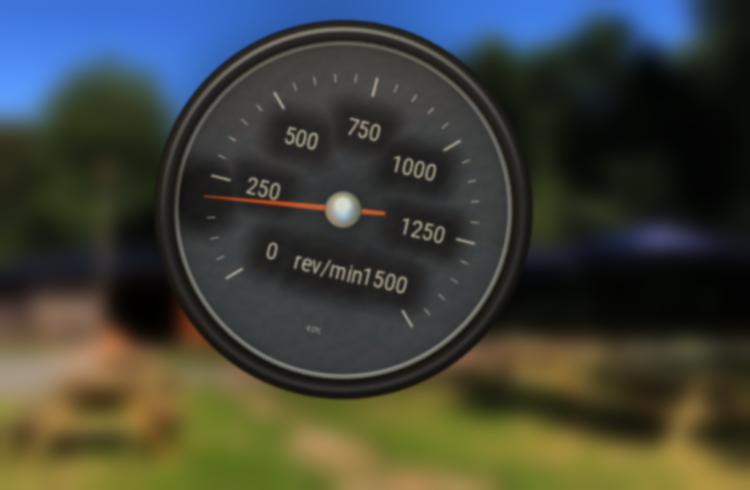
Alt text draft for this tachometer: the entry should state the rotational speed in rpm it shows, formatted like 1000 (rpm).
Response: 200 (rpm)
